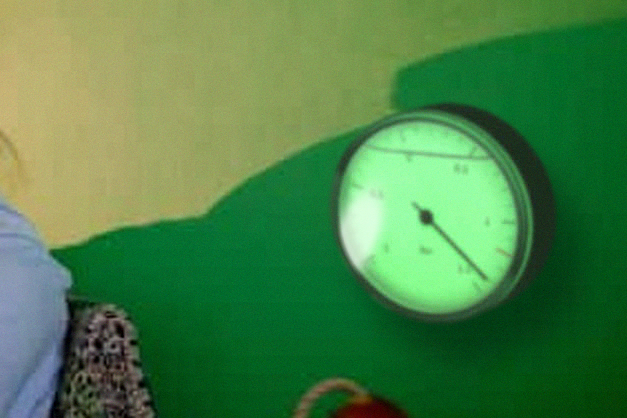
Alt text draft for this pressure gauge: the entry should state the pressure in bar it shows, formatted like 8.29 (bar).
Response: 1.4 (bar)
